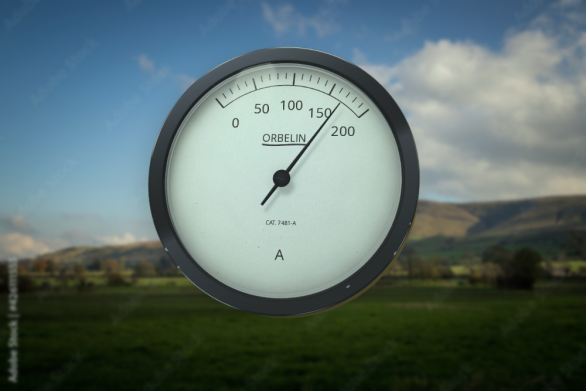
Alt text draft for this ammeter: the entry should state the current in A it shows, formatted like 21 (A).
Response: 170 (A)
